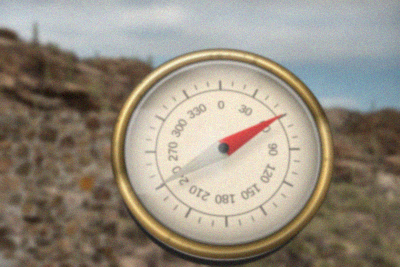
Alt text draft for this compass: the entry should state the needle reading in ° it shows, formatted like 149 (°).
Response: 60 (°)
